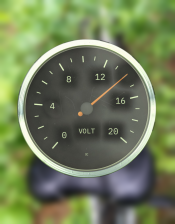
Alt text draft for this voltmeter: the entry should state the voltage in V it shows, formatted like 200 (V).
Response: 14 (V)
